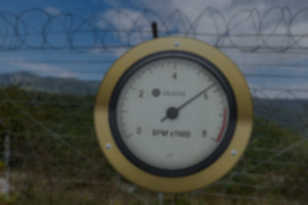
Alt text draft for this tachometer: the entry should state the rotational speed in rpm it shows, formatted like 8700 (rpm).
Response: 5750 (rpm)
